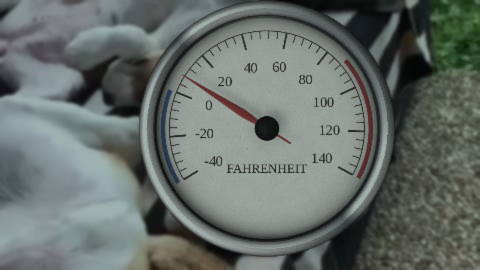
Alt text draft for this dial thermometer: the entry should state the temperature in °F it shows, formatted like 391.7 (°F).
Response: 8 (°F)
